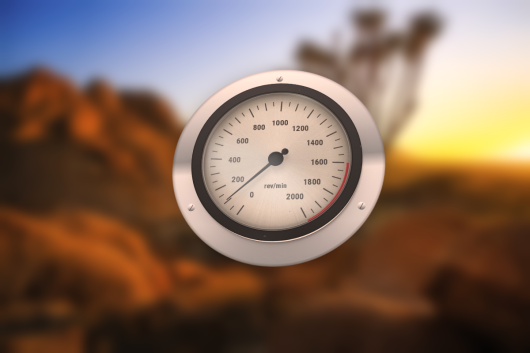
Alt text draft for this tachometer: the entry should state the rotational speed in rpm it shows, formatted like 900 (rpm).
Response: 100 (rpm)
